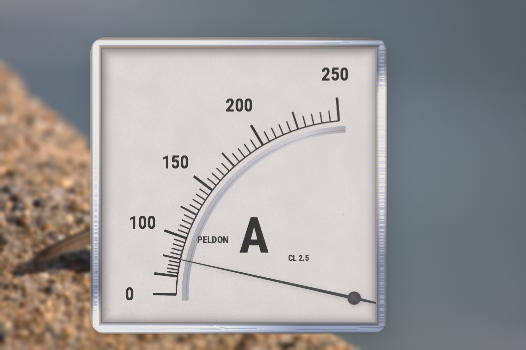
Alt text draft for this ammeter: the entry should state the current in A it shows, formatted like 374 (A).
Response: 75 (A)
